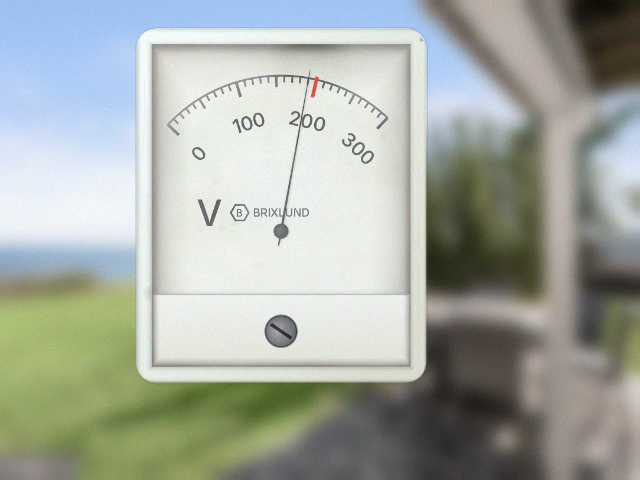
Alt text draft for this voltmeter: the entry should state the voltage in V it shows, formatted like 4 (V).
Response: 190 (V)
